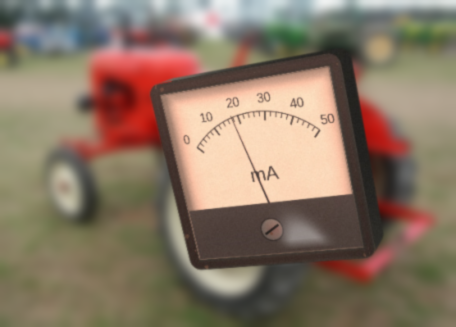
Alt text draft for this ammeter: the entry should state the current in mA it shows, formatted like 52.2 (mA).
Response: 18 (mA)
